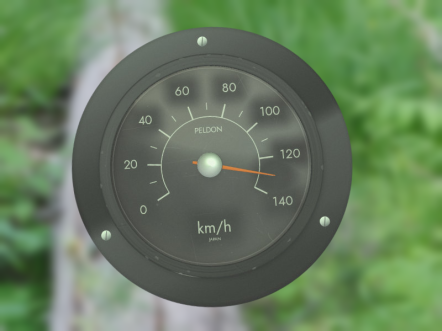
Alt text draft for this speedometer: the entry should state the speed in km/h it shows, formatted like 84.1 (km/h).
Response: 130 (km/h)
